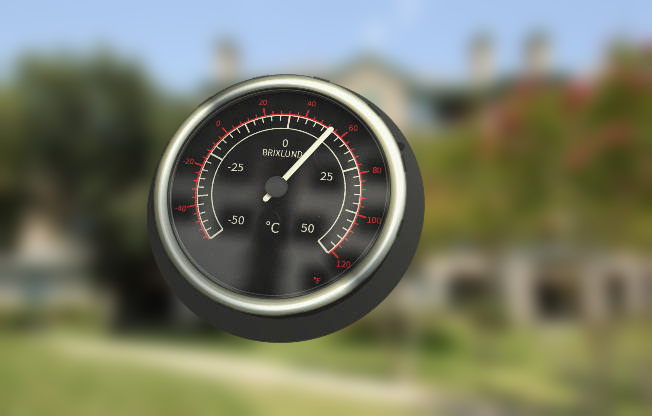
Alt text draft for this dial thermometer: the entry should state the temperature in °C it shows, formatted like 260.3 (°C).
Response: 12.5 (°C)
